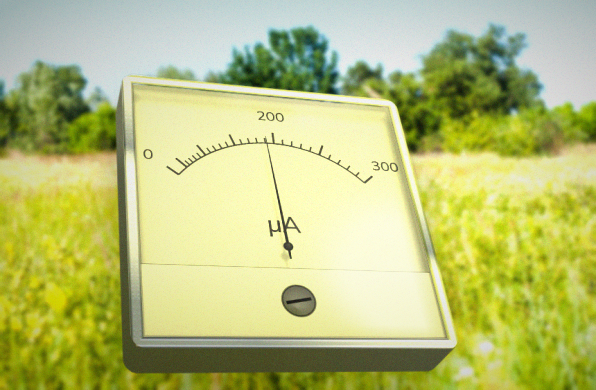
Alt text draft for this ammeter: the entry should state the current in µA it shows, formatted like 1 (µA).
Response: 190 (µA)
